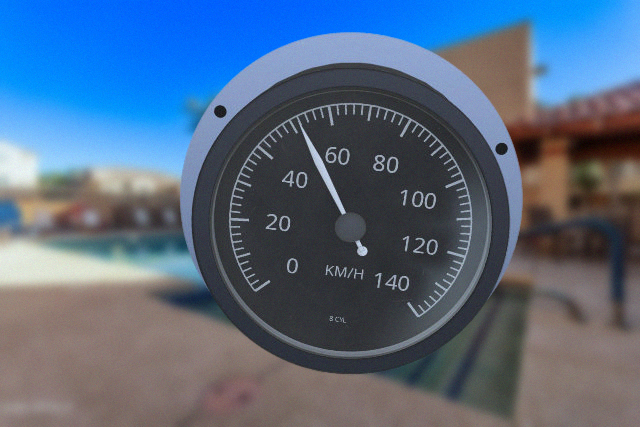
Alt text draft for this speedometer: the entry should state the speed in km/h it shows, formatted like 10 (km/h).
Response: 52 (km/h)
